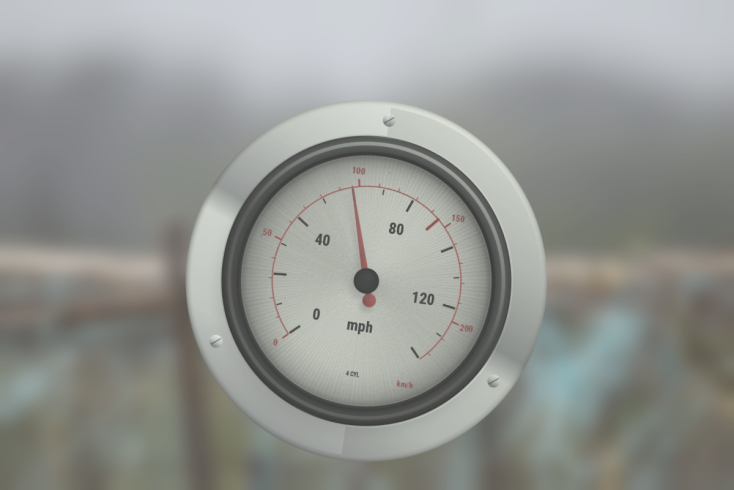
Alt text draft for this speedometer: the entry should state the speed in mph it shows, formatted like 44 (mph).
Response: 60 (mph)
